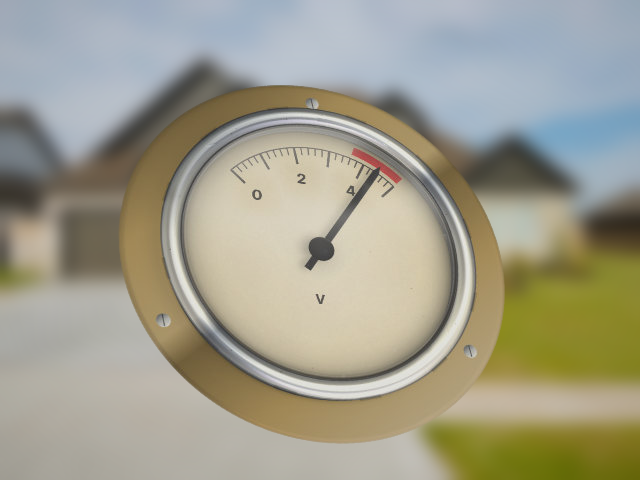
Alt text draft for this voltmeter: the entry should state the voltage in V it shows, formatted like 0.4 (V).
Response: 4.4 (V)
